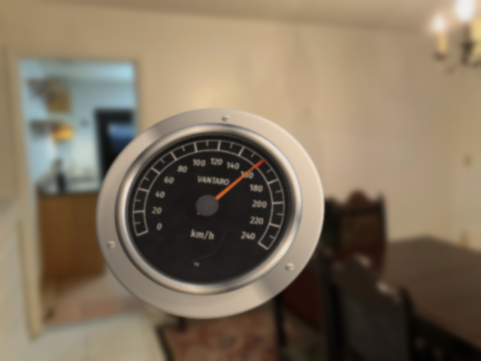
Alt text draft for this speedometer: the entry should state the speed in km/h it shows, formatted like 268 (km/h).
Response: 160 (km/h)
